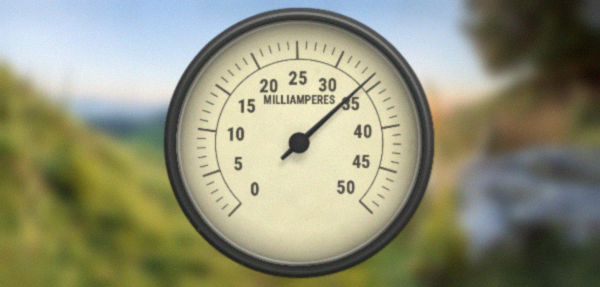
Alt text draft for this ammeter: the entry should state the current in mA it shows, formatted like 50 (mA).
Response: 34 (mA)
